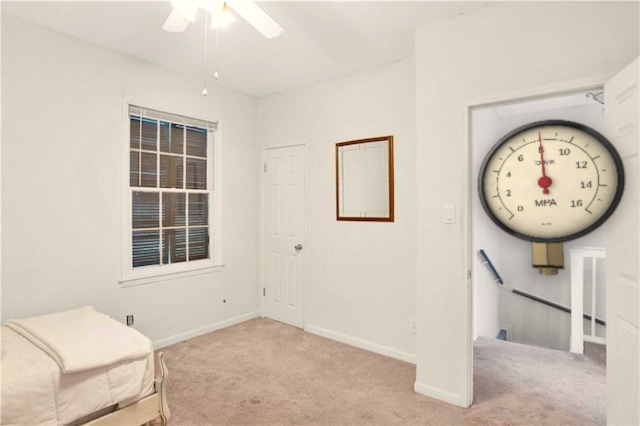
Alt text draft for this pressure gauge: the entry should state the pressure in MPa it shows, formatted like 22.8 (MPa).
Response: 8 (MPa)
